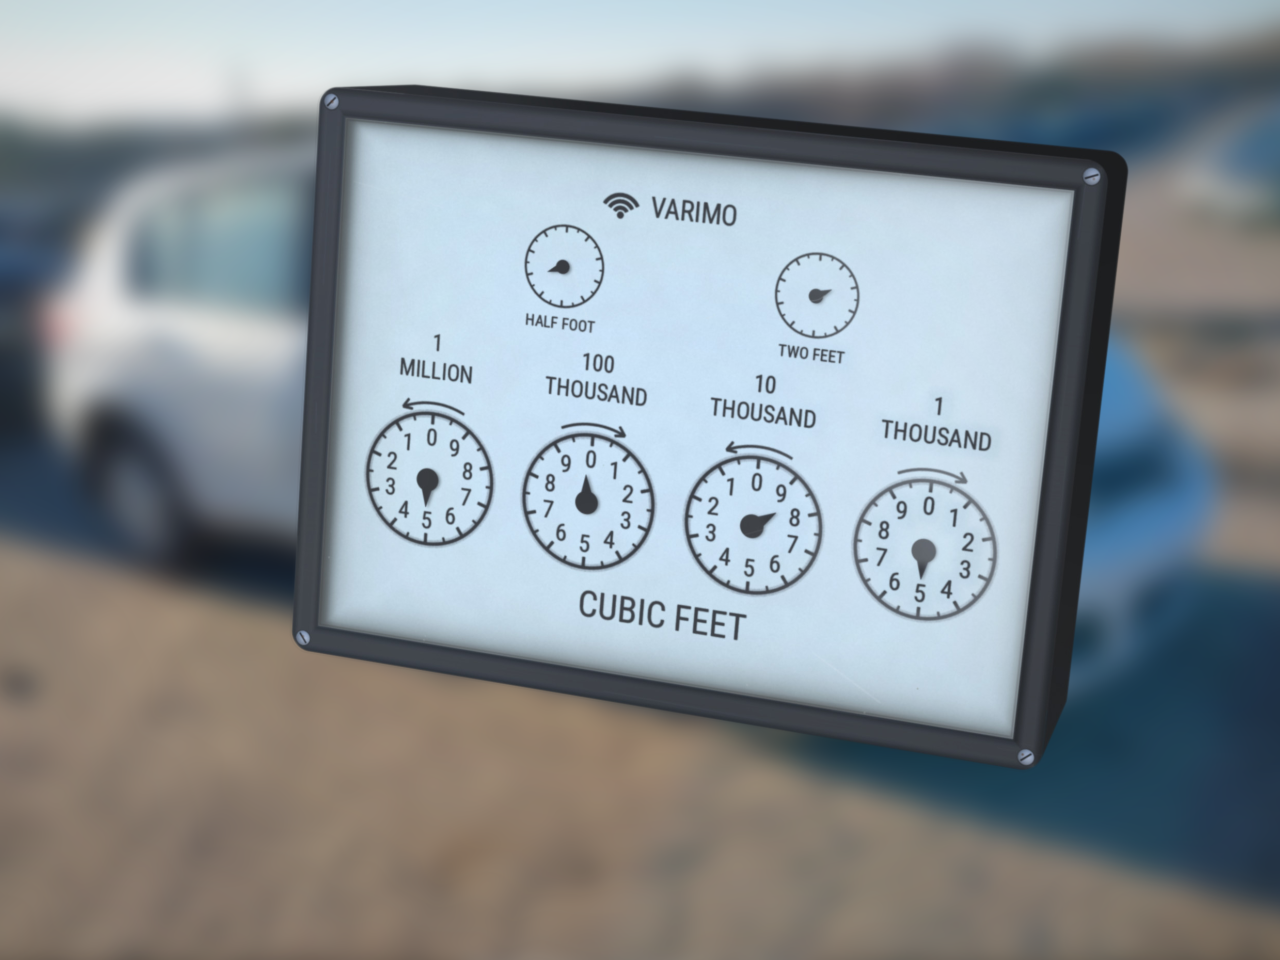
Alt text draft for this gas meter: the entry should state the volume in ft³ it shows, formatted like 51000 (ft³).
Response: 498500 (ft³)
